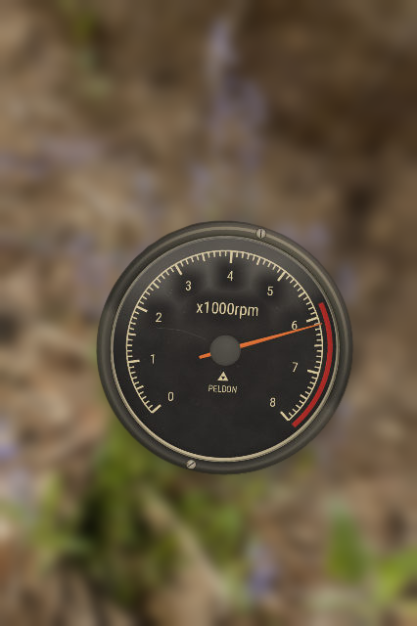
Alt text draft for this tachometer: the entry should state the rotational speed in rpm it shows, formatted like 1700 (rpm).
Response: 6100 (rpm)
